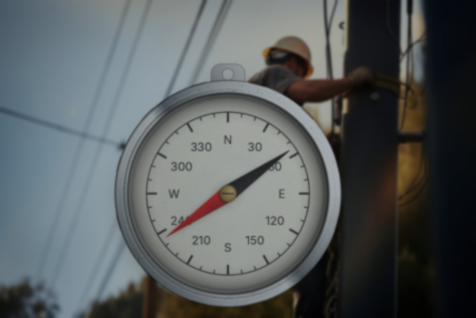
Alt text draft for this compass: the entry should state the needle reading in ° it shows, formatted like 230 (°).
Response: 235 (°)
